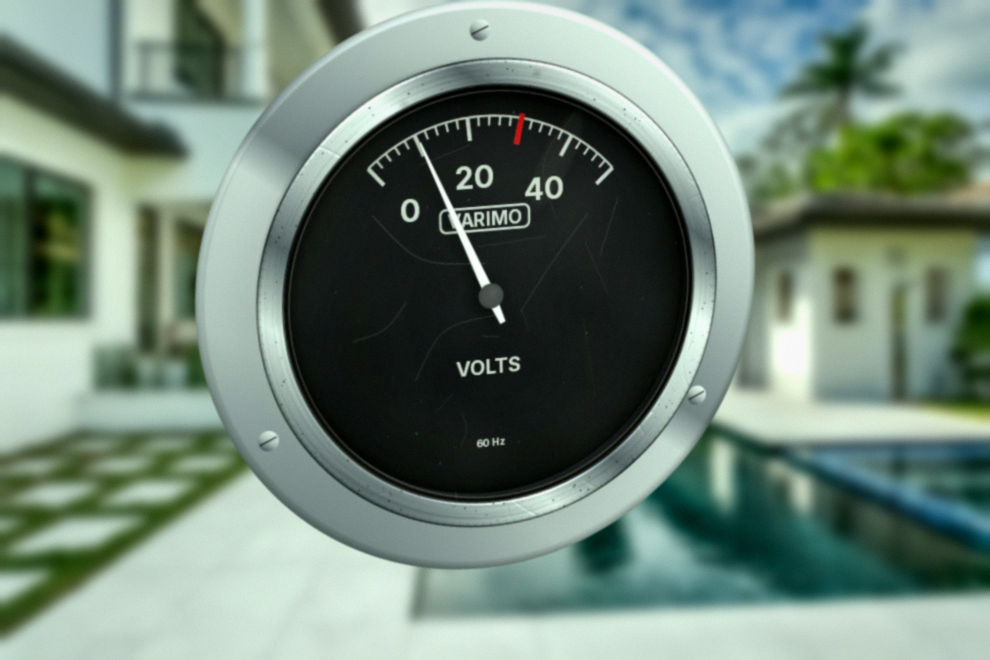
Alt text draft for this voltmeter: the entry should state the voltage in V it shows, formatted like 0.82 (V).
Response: 10 (V)
